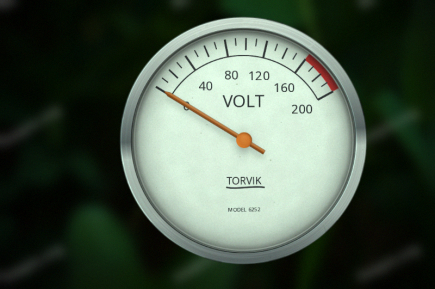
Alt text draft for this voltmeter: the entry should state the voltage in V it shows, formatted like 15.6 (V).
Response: 0 (V)
